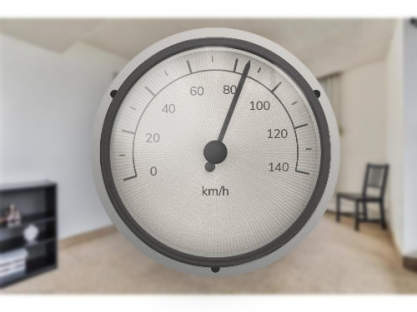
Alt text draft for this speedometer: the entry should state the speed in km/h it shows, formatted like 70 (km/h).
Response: 85 (km/h)
